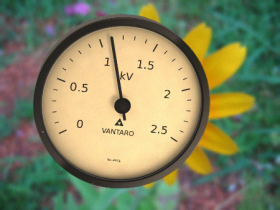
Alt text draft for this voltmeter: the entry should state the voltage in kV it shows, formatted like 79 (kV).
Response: 1.1 (kV)
